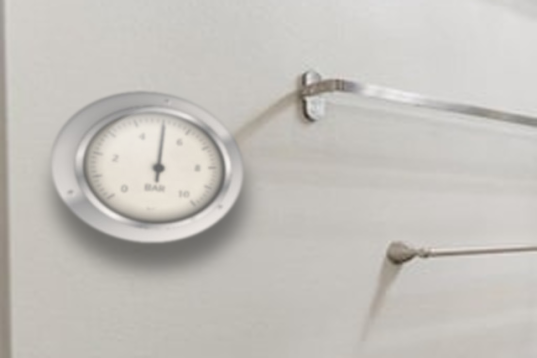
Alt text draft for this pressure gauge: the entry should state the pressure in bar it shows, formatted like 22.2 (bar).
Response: 5 (bar)
